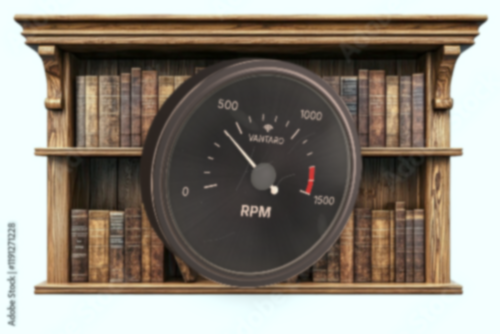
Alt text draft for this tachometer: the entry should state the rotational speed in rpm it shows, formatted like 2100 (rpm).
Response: 400 (rpm)
